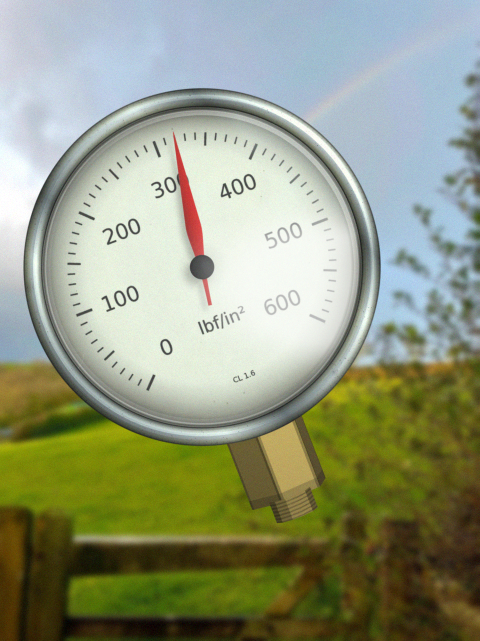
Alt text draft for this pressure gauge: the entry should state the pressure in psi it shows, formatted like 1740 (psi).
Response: 320 (psi)
